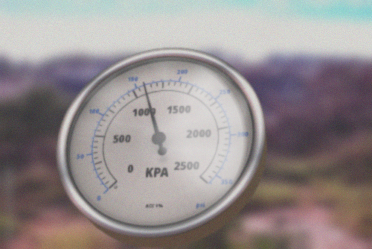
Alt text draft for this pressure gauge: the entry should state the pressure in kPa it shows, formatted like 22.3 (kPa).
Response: 1100 (kPa)
